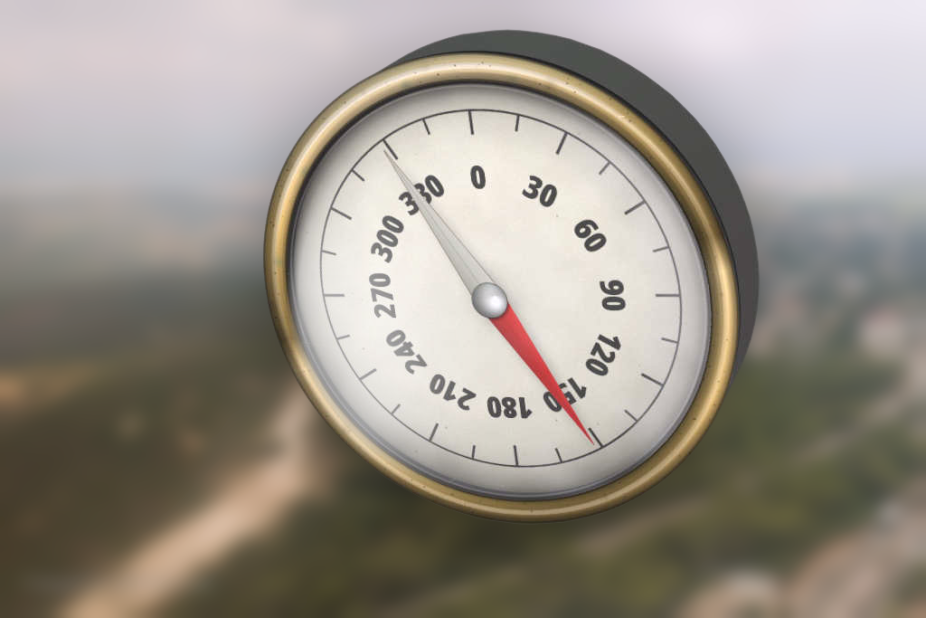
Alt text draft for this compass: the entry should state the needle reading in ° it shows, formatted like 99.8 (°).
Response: 150 (°)
